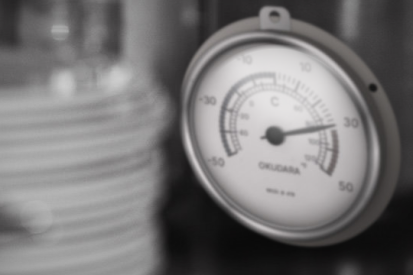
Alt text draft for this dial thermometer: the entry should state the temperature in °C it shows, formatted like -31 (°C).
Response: 30 (°C)
